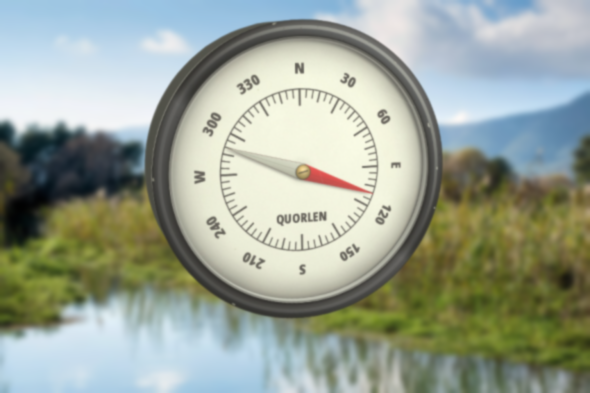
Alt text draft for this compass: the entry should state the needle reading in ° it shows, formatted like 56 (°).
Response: 110 (°)
